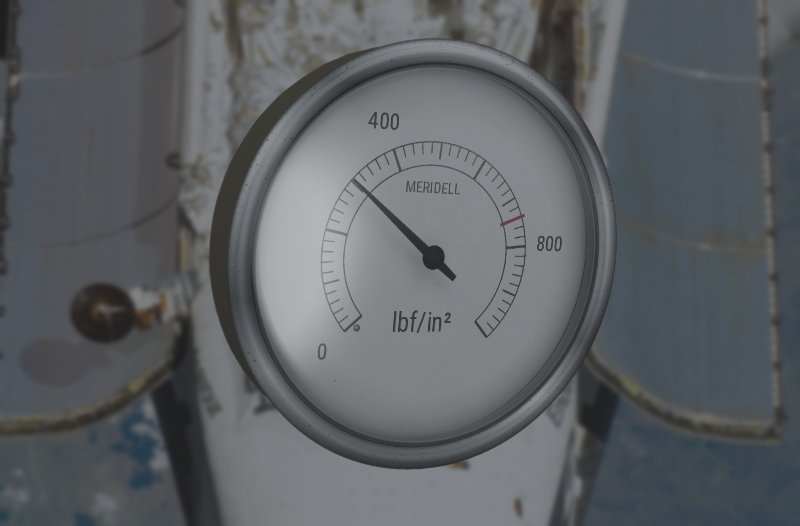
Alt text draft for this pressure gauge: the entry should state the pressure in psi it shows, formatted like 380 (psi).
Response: 300 (psi)
